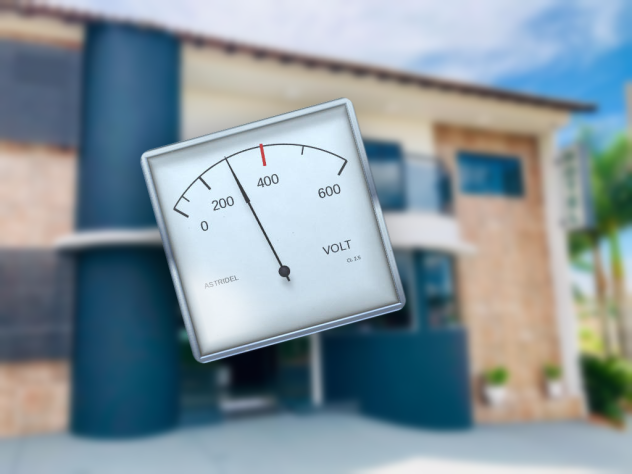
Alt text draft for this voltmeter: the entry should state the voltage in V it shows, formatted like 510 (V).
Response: 300 (V)
